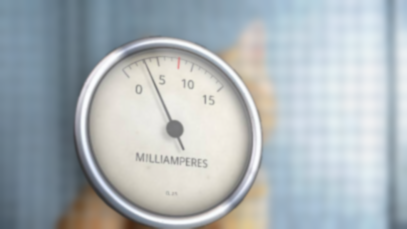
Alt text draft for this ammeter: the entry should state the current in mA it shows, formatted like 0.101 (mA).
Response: 3 (mA)
